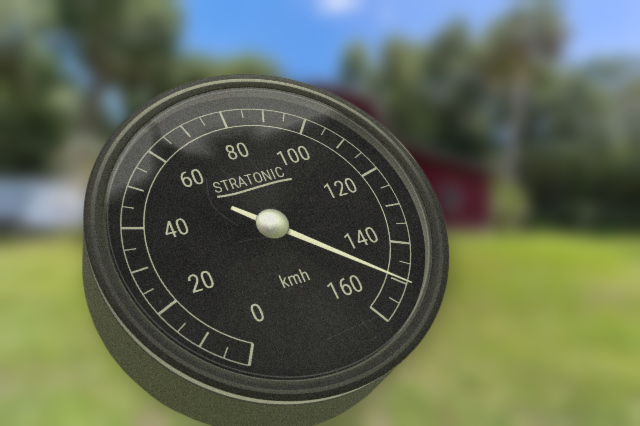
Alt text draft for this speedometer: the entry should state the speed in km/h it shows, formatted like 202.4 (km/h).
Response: 150 (km/h)
